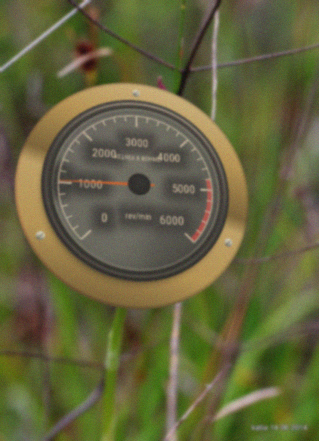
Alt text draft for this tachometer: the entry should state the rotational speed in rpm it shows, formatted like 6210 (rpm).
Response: 1000 (rpm)
